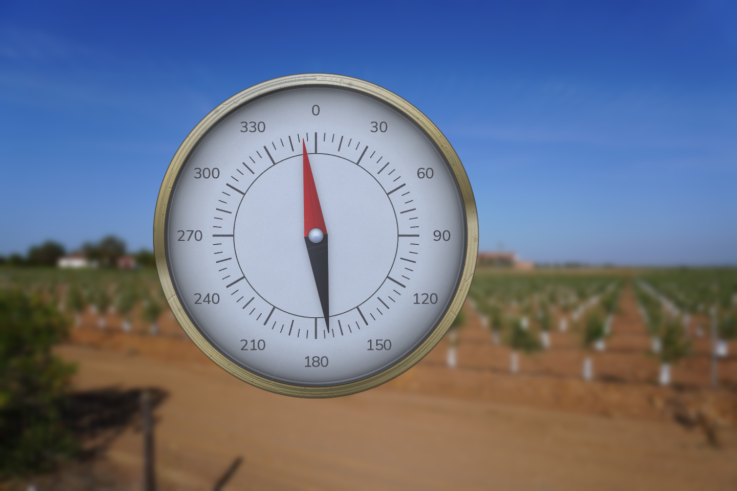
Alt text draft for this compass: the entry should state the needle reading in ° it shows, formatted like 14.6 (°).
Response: 352.5 (°)
